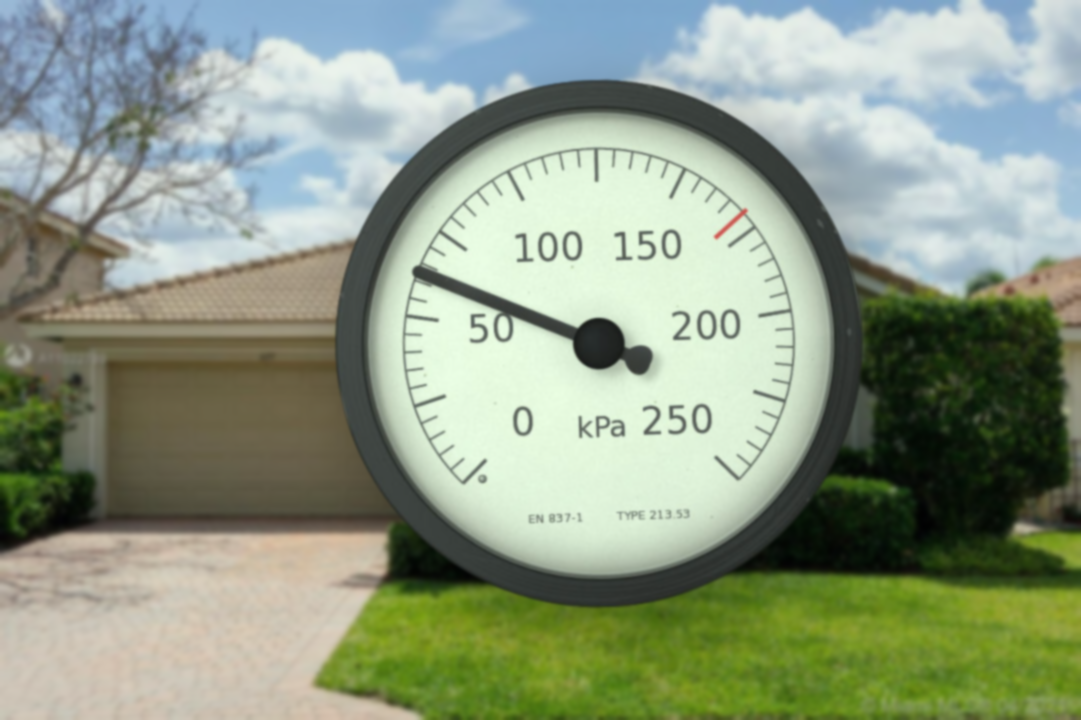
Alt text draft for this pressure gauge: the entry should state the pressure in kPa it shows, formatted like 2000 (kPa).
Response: 62.5 (kPa)
